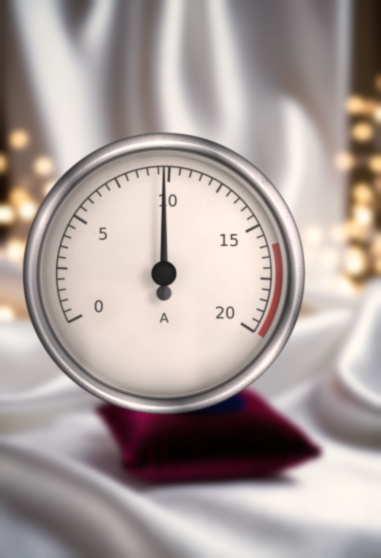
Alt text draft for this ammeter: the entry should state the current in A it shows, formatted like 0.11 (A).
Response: 9.75 (A)
